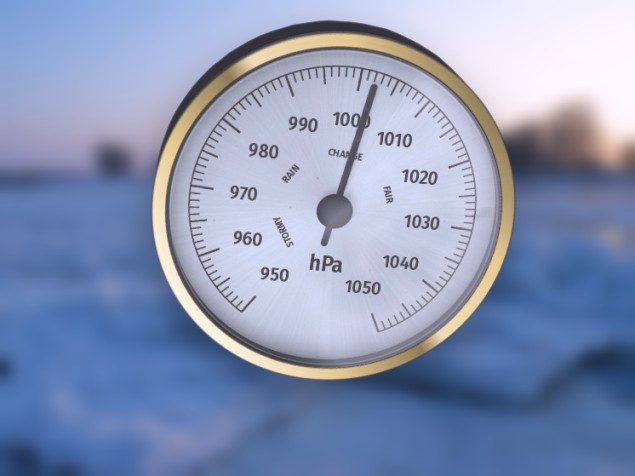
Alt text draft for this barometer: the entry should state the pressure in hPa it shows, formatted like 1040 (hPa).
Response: 1002 (hPa)
